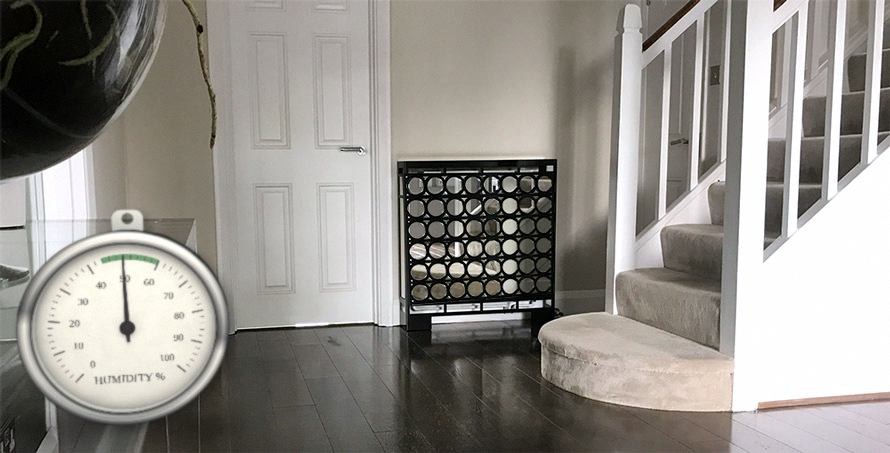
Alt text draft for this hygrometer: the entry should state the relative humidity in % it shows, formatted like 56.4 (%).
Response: 50 (%)
